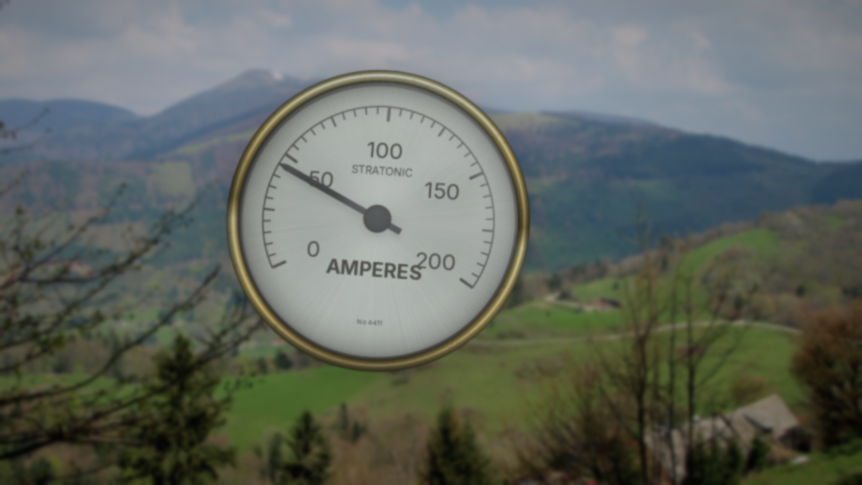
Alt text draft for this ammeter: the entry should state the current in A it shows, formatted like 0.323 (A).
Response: 45 (A)
